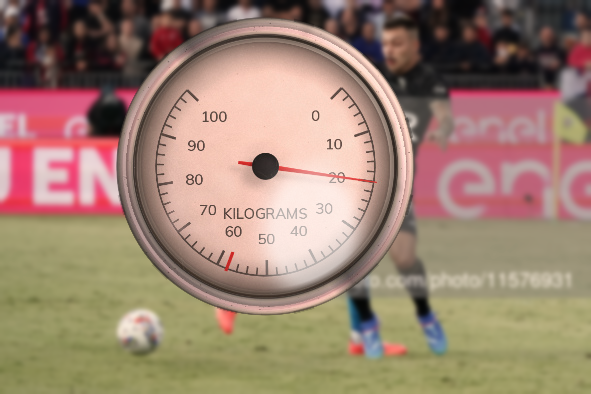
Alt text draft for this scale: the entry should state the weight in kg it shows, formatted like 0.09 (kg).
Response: 20 (kg)
